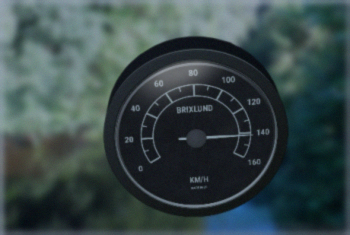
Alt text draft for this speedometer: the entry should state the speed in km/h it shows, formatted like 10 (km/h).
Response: 140 (km/h)
